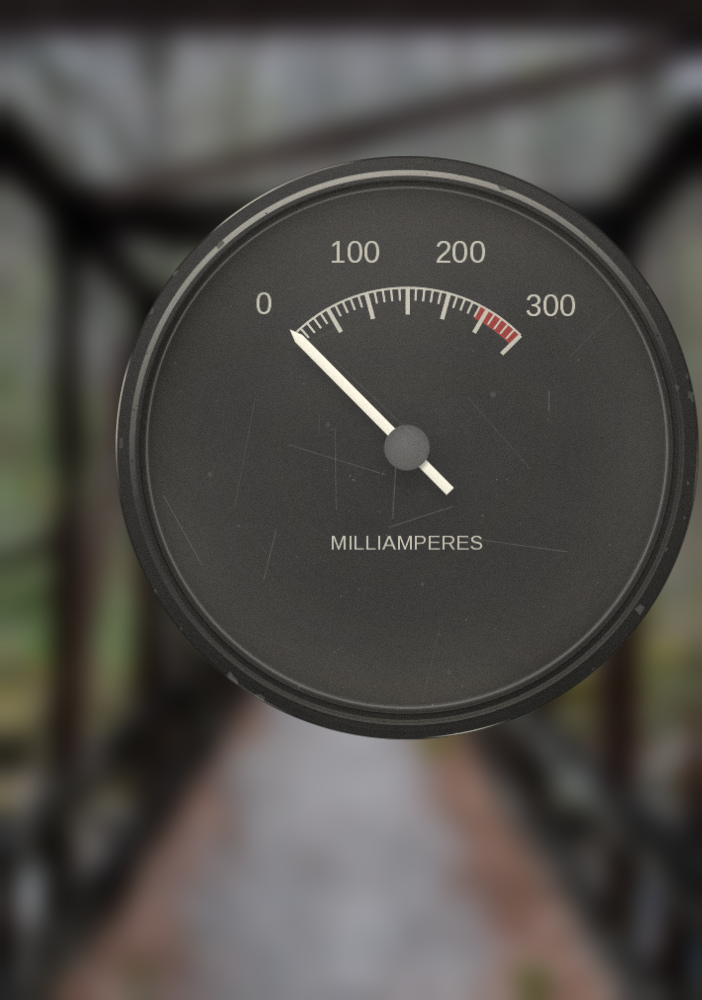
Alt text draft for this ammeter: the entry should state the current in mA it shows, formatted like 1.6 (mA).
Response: 0 (mA)
